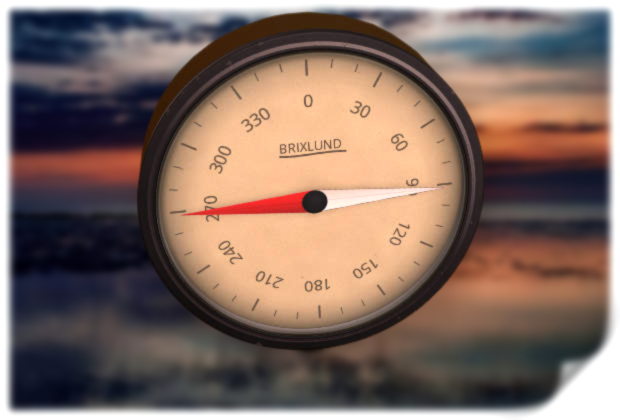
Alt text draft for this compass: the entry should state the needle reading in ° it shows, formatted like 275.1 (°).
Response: 270 (°)
